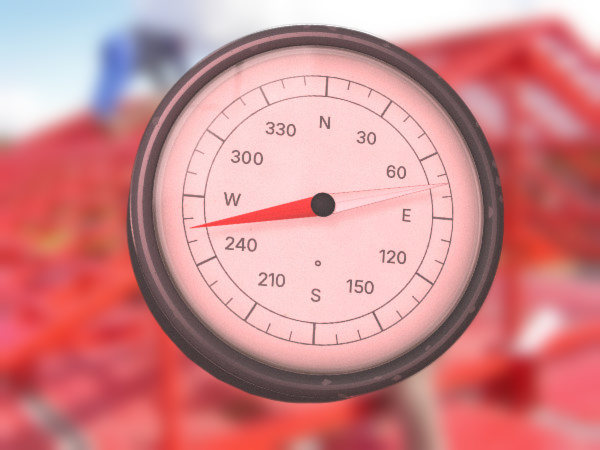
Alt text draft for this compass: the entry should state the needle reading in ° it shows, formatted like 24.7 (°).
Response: 255 (°)
